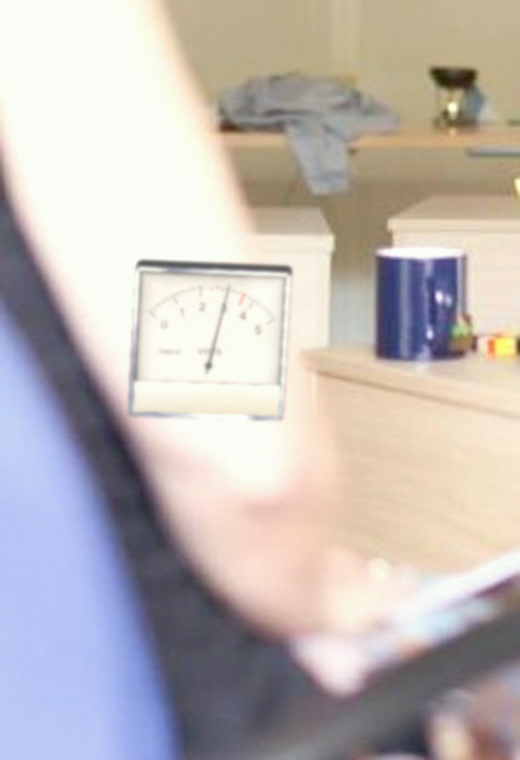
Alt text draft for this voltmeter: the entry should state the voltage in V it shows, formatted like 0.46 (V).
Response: 3 (V)
